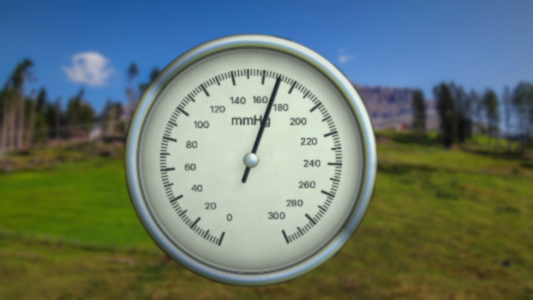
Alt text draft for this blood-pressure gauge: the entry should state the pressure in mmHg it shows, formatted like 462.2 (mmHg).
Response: 170 (mmHg)
